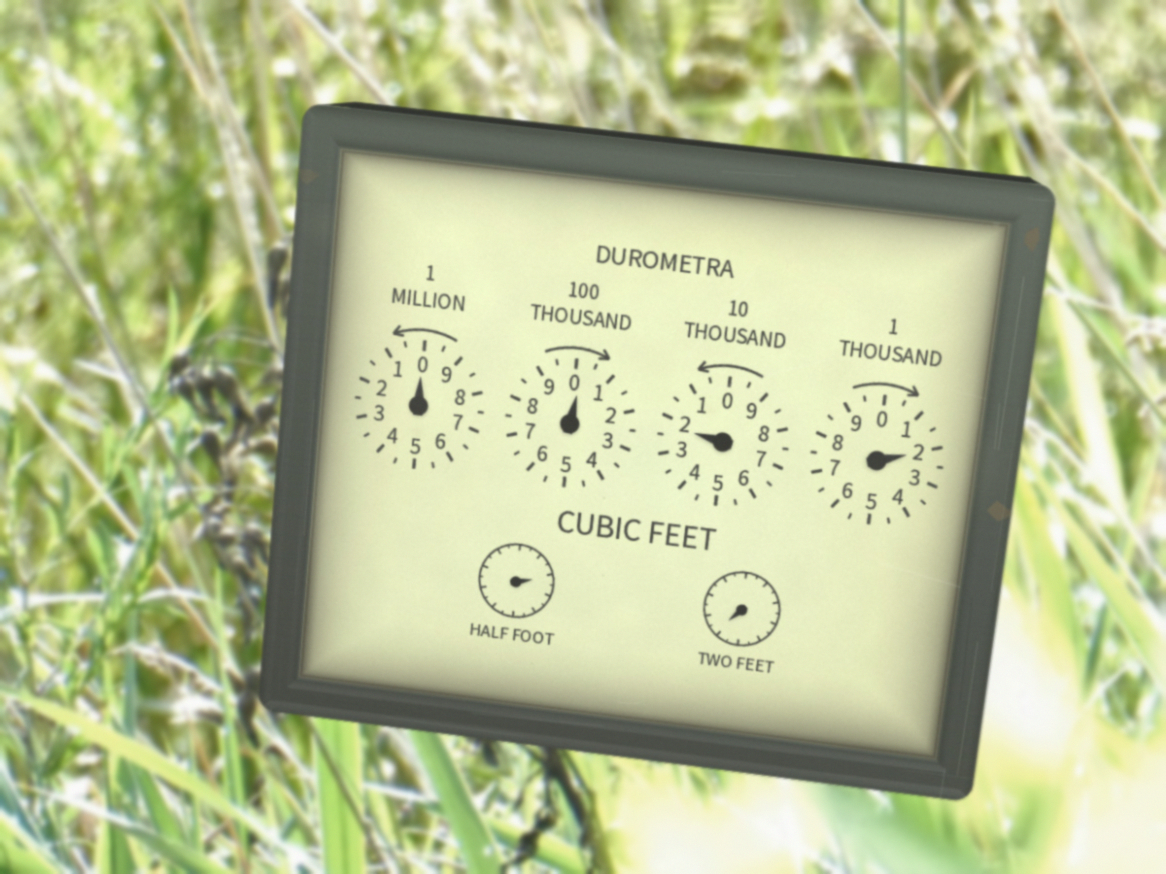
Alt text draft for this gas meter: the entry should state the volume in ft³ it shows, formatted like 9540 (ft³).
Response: 2200 (ft³)
